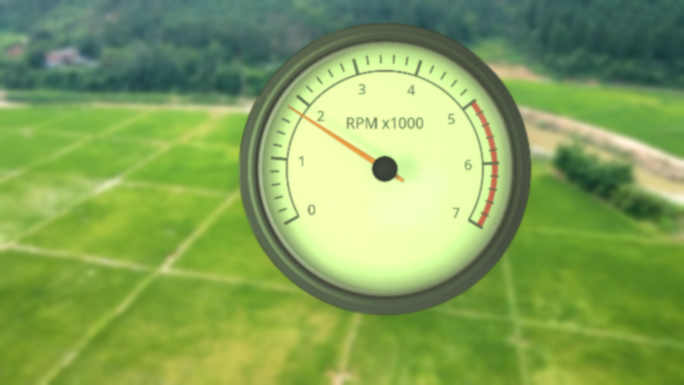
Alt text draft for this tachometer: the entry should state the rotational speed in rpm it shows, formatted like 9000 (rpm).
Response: 1800 (rpm)
